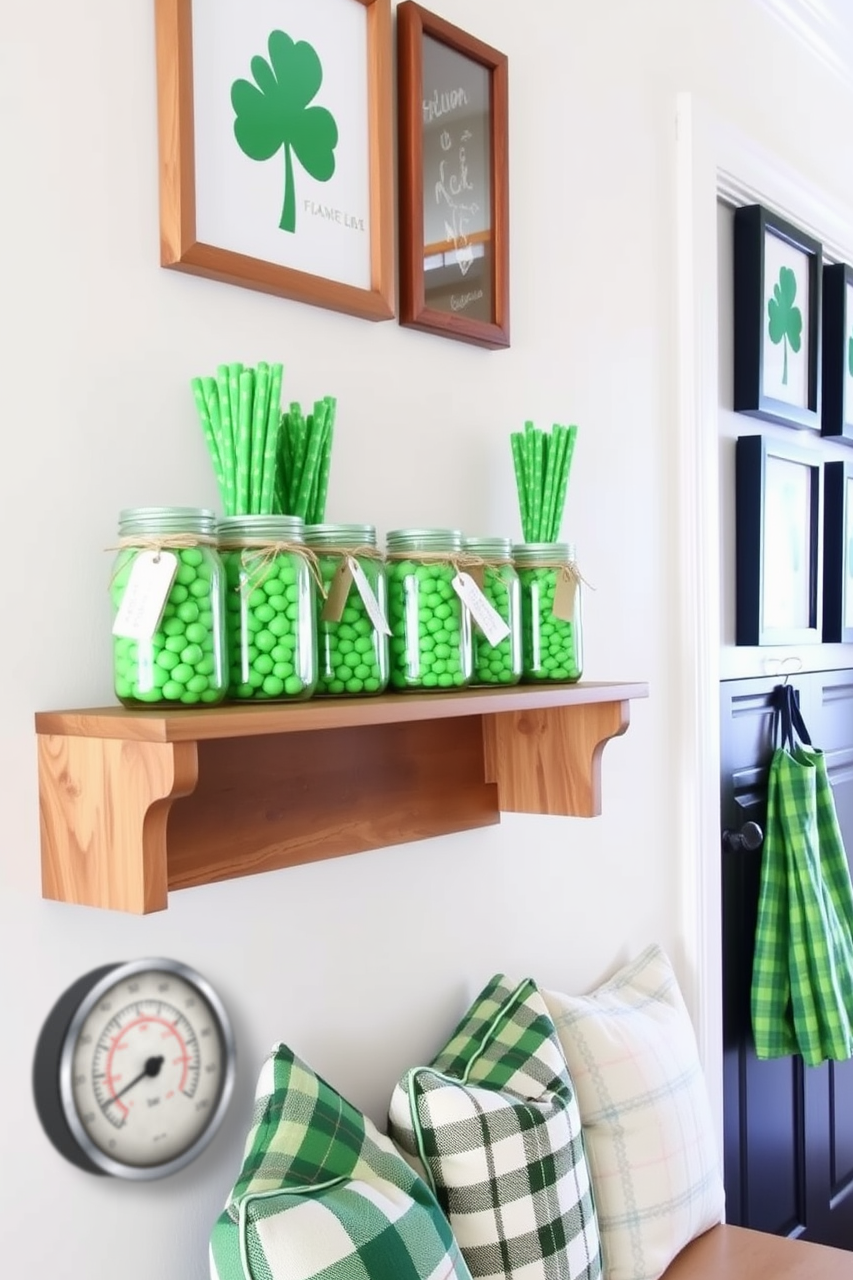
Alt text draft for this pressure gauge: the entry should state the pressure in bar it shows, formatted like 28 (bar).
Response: 10 (bar)
